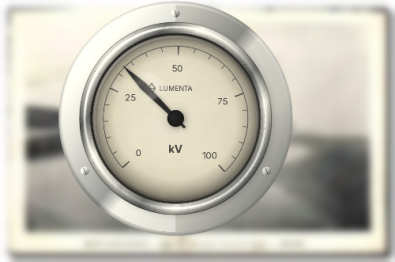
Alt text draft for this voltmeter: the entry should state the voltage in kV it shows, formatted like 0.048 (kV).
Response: 32.5 (kV)
